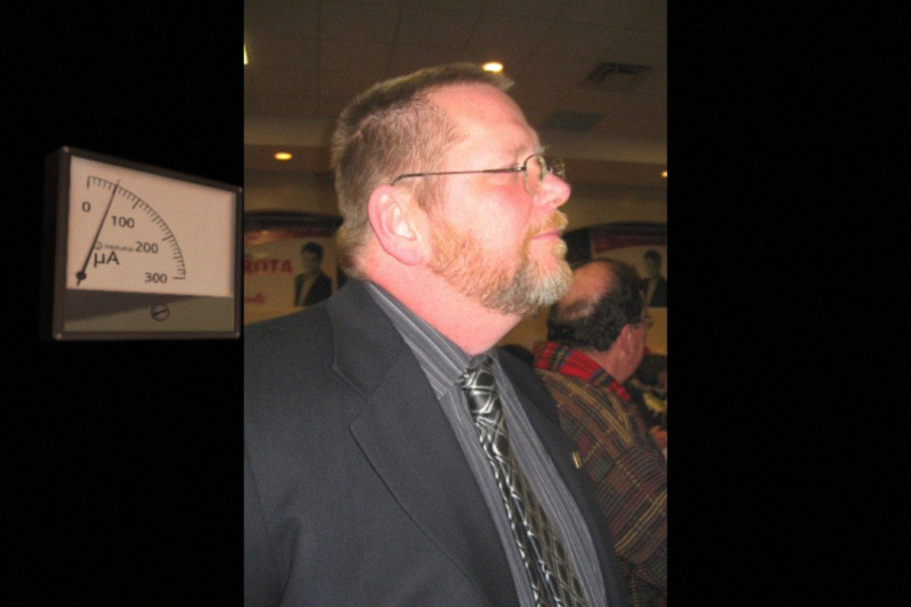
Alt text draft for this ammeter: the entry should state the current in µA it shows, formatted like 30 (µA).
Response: 50 (µA)
